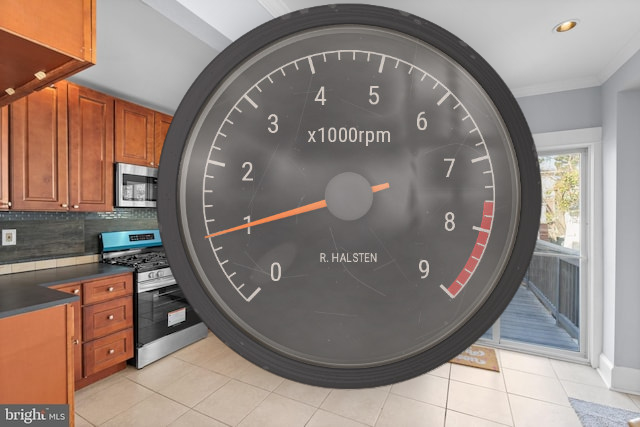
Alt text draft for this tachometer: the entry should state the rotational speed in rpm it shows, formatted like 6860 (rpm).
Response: 1000 (rpm)
